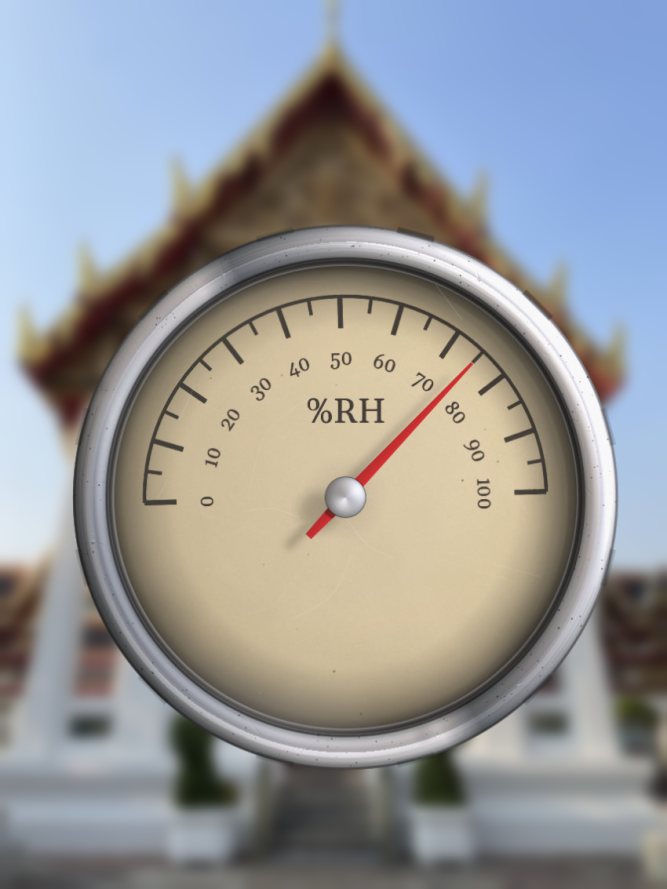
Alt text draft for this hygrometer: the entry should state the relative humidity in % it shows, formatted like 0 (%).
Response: 75 (%)
